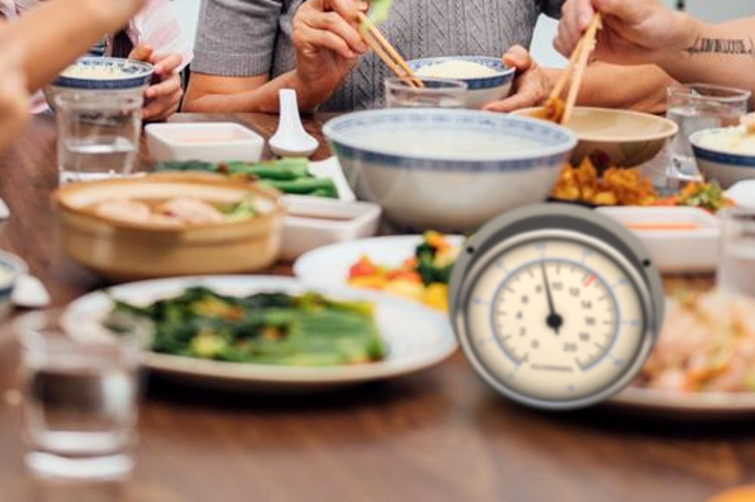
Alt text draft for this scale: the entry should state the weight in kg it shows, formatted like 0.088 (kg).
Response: 9 (kg)
